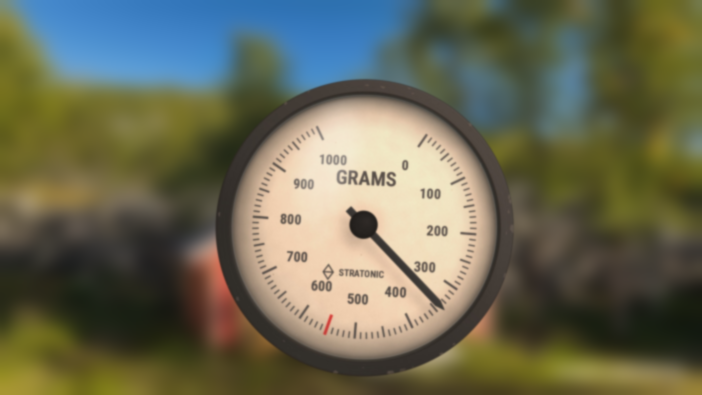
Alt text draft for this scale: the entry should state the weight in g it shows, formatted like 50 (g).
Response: 340 (g)
